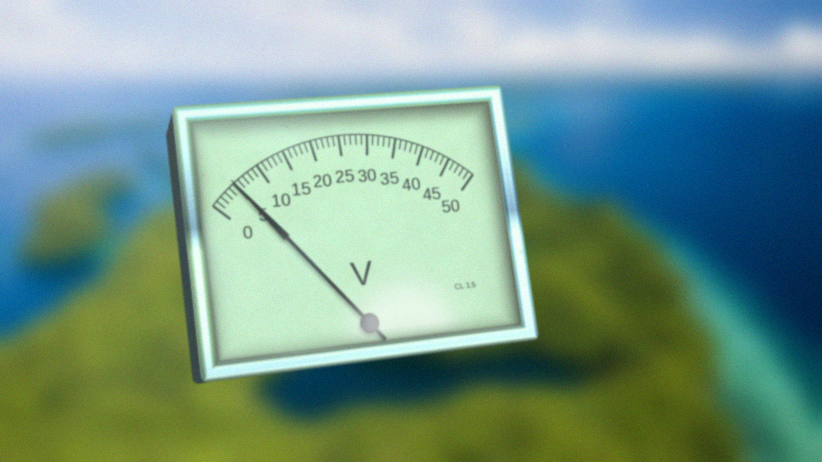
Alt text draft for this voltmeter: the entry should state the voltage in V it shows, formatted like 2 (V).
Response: 5 (V)
